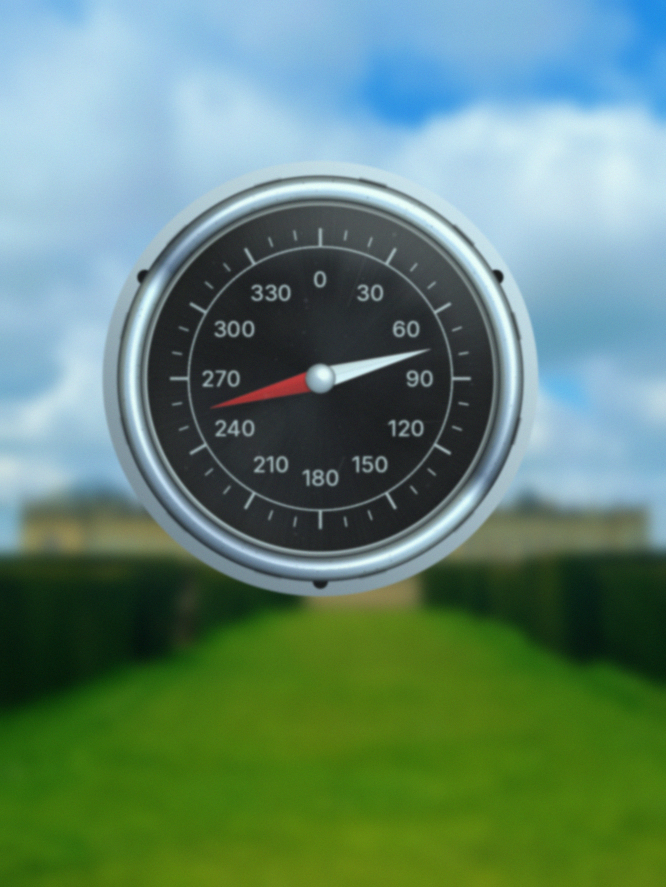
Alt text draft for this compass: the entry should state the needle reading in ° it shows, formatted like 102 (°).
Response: 255 (°)
